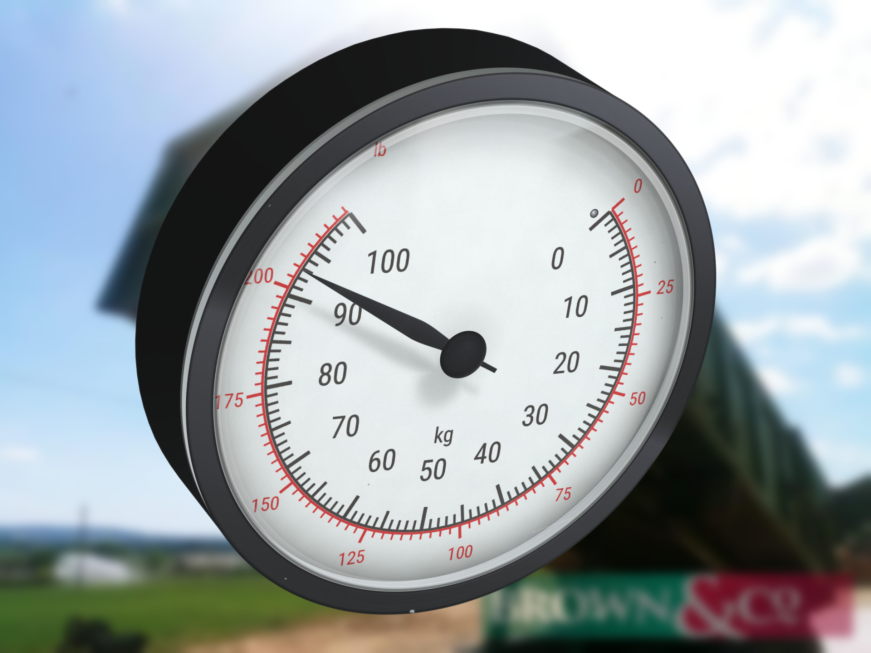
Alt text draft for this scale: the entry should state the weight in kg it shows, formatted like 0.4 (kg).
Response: 93 (kg)
